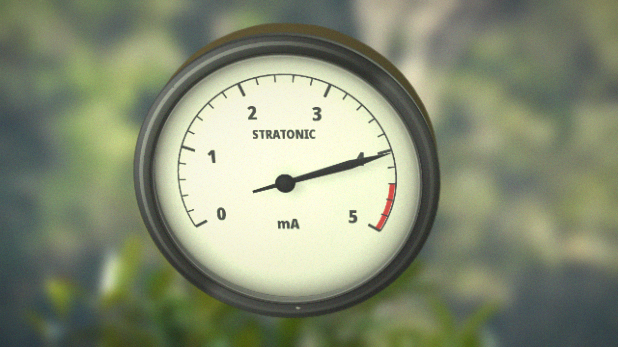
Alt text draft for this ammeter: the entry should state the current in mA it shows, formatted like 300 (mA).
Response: 4 (mA)
